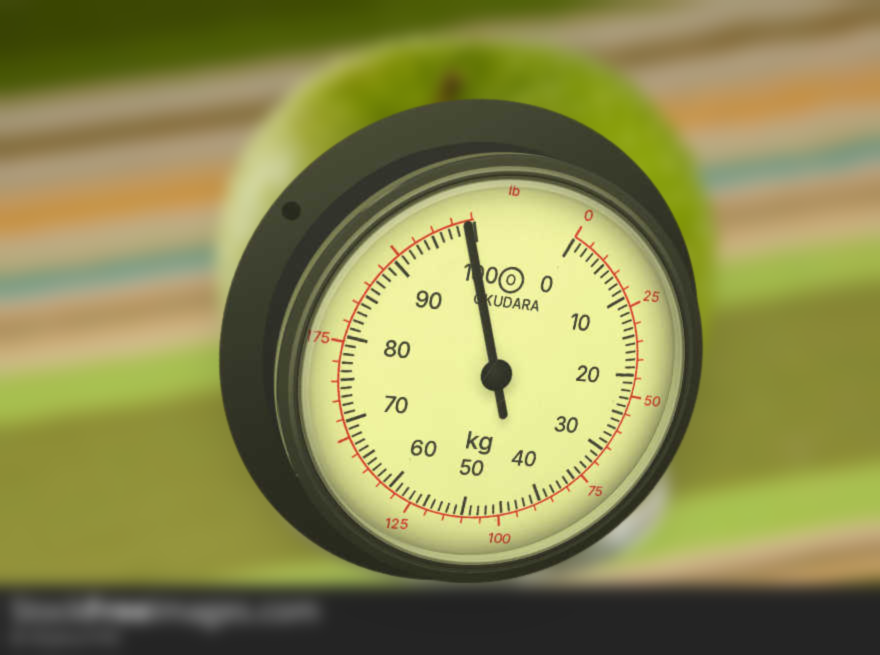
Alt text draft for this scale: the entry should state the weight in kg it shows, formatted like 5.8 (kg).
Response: 99 (kg)
